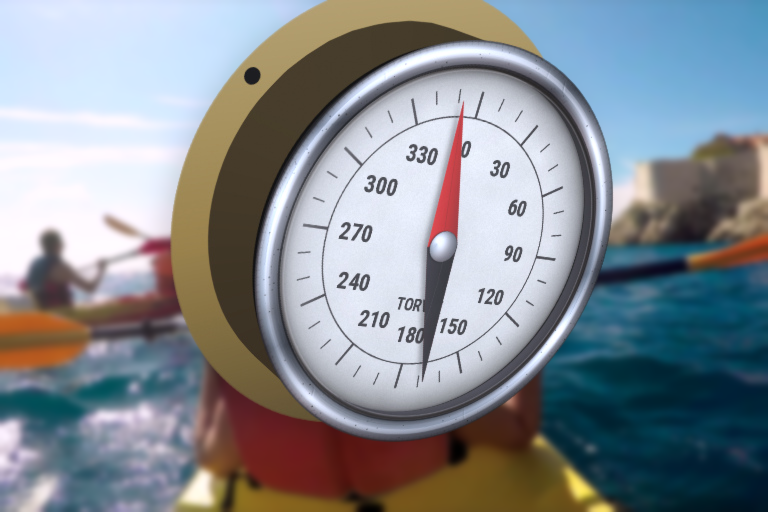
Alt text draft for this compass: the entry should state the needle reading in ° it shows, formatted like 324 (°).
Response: 350 (°)
